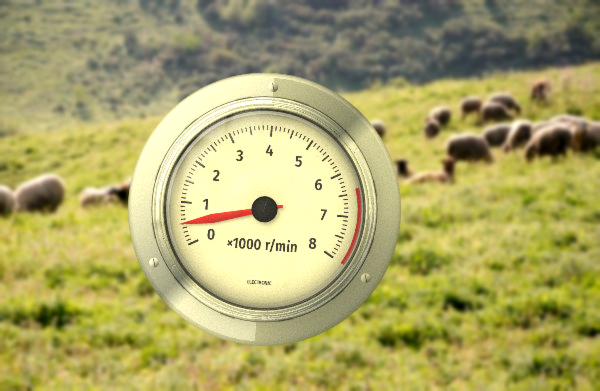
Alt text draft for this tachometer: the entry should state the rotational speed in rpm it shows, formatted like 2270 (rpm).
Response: 500 (rpm)
